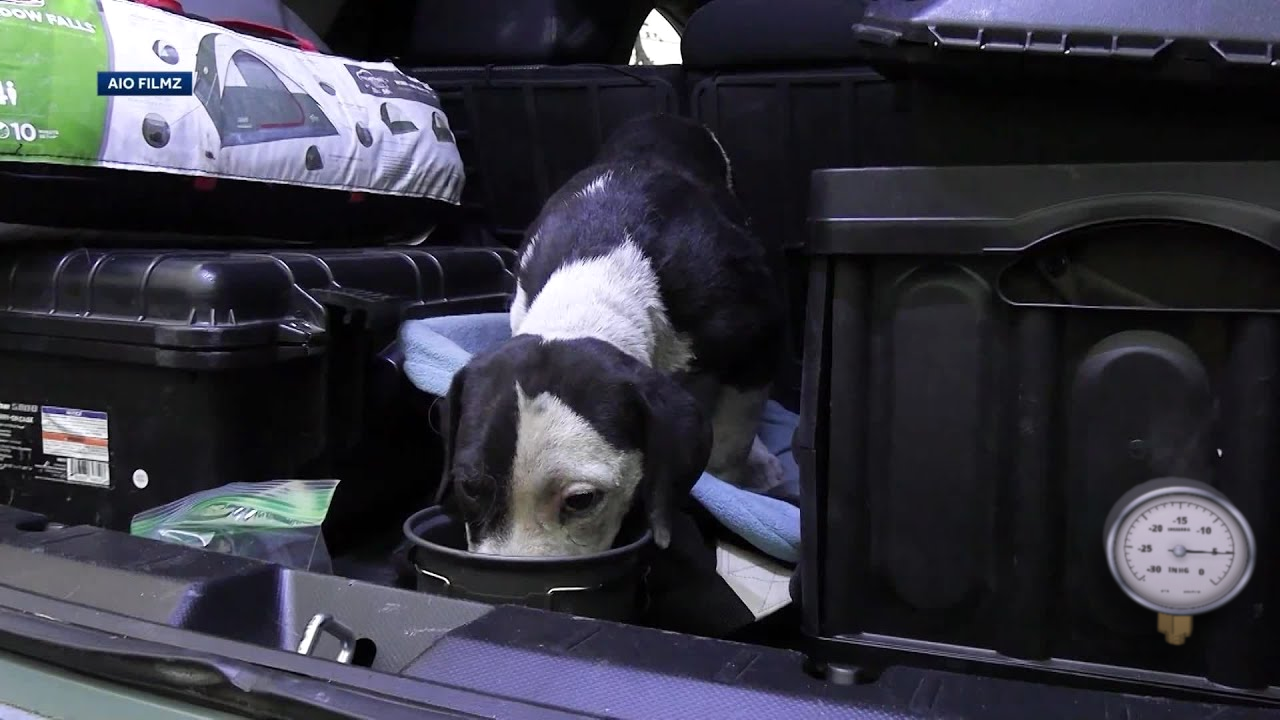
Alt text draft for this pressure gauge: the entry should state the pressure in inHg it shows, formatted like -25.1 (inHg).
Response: -5 (inHg)
